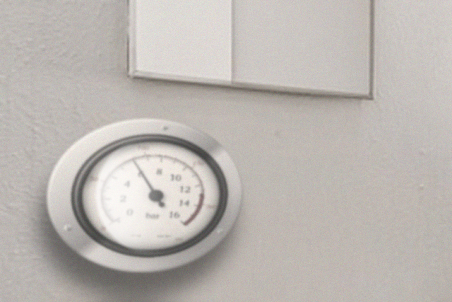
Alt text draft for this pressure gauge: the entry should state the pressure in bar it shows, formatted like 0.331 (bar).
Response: 6 (bar)
